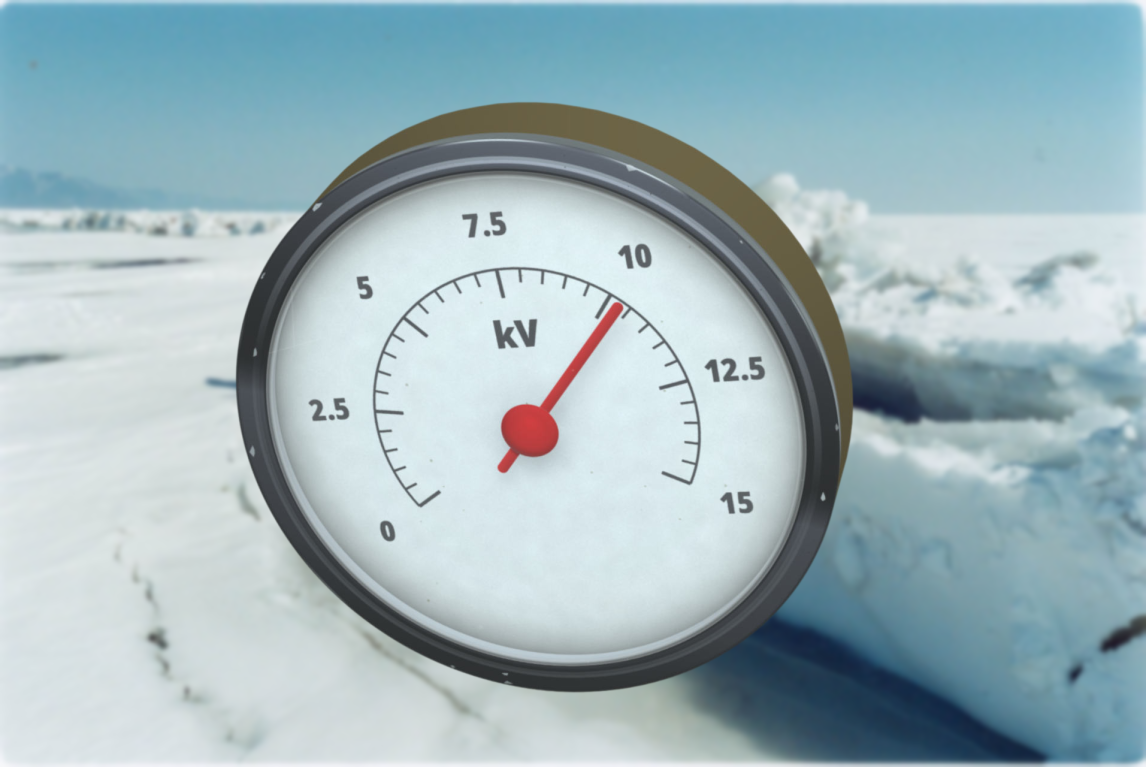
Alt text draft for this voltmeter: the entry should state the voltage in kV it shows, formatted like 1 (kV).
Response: 10.25 (kV)
